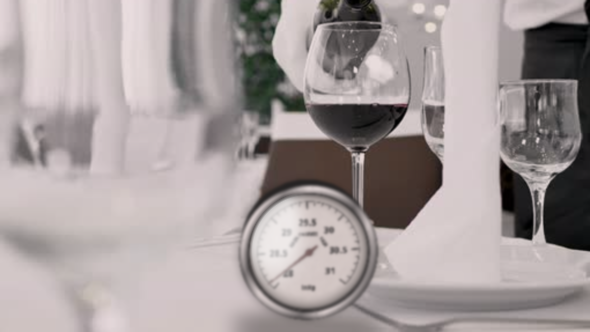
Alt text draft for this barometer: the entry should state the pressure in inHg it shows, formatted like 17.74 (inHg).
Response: 28.1 (inHg)
